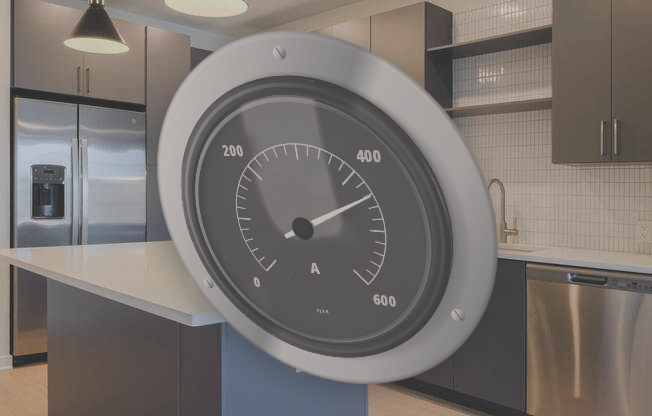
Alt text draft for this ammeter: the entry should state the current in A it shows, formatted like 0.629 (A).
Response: 440 (A)
